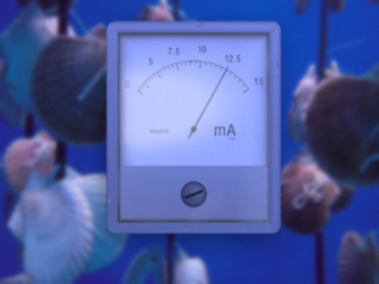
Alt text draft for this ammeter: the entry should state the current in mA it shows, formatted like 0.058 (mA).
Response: 12.5 (mA)
